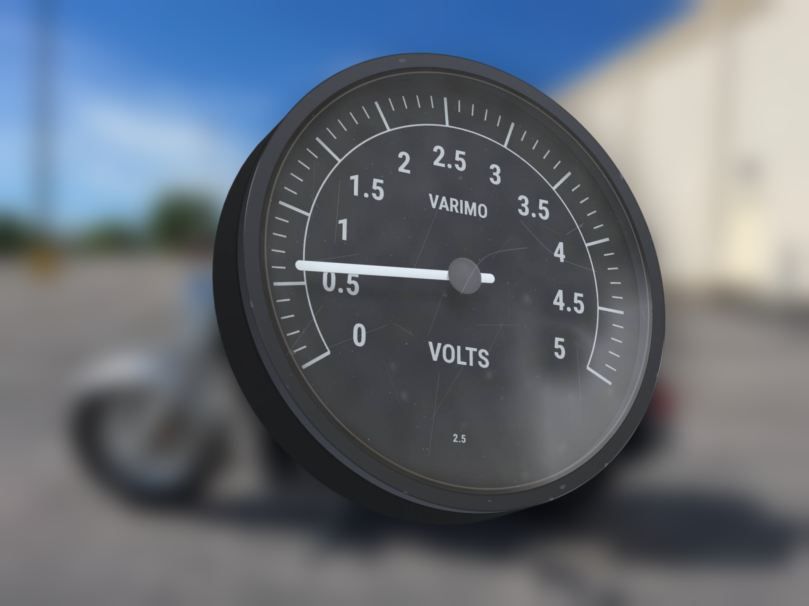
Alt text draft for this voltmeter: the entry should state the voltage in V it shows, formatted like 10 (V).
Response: 0.6 (V)
